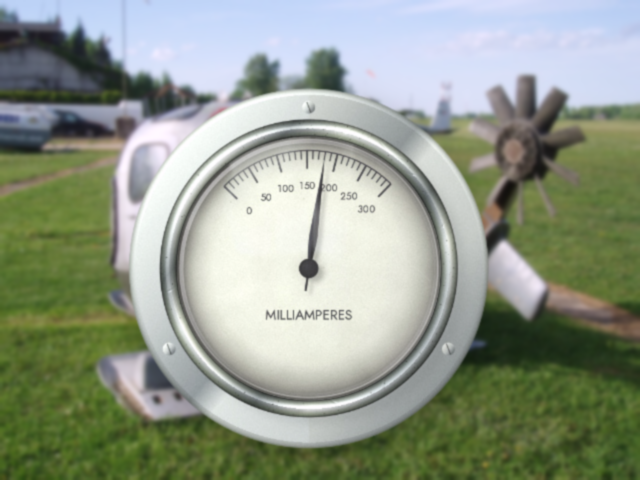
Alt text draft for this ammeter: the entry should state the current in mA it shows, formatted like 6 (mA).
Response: 180 (mA)
